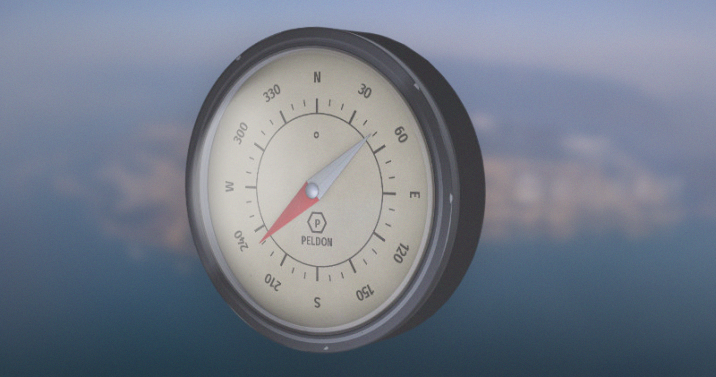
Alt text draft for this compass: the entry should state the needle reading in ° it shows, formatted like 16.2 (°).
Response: 230 (°)
